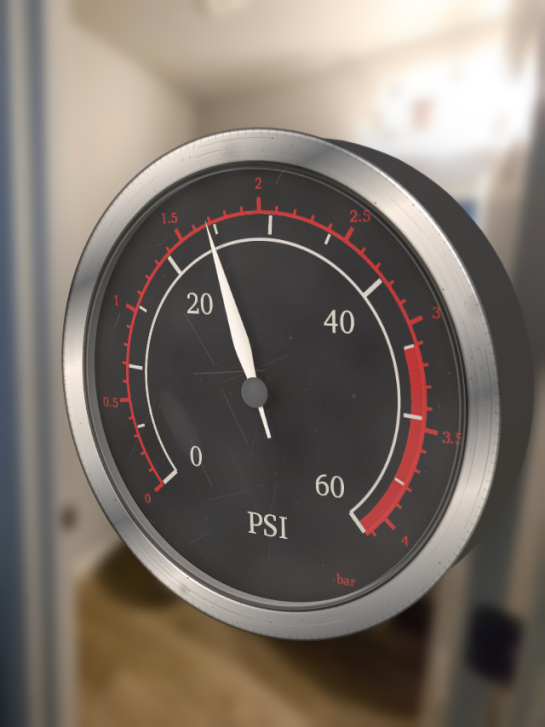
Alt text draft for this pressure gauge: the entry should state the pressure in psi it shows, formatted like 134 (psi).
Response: 25 (psi)
